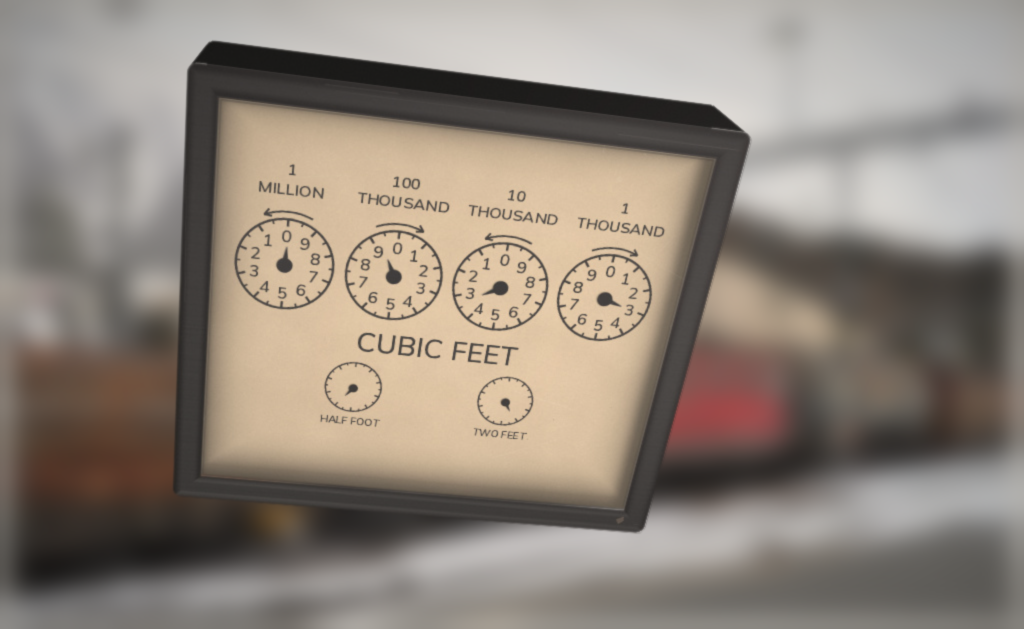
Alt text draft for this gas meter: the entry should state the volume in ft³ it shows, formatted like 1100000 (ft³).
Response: 993300 (ft³)
